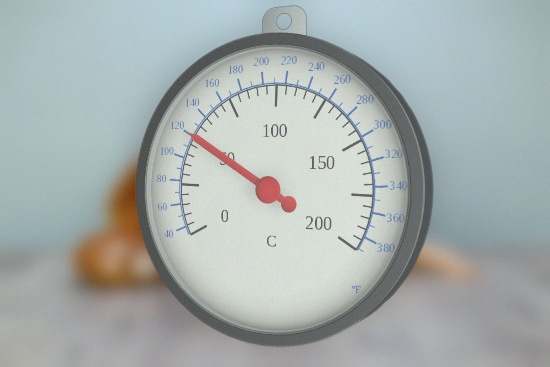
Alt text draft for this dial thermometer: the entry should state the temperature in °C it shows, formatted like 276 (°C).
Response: 50 (°C)
